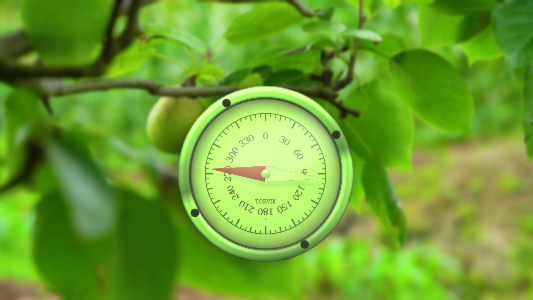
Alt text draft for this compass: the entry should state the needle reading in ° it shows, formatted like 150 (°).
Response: 275 (°)
